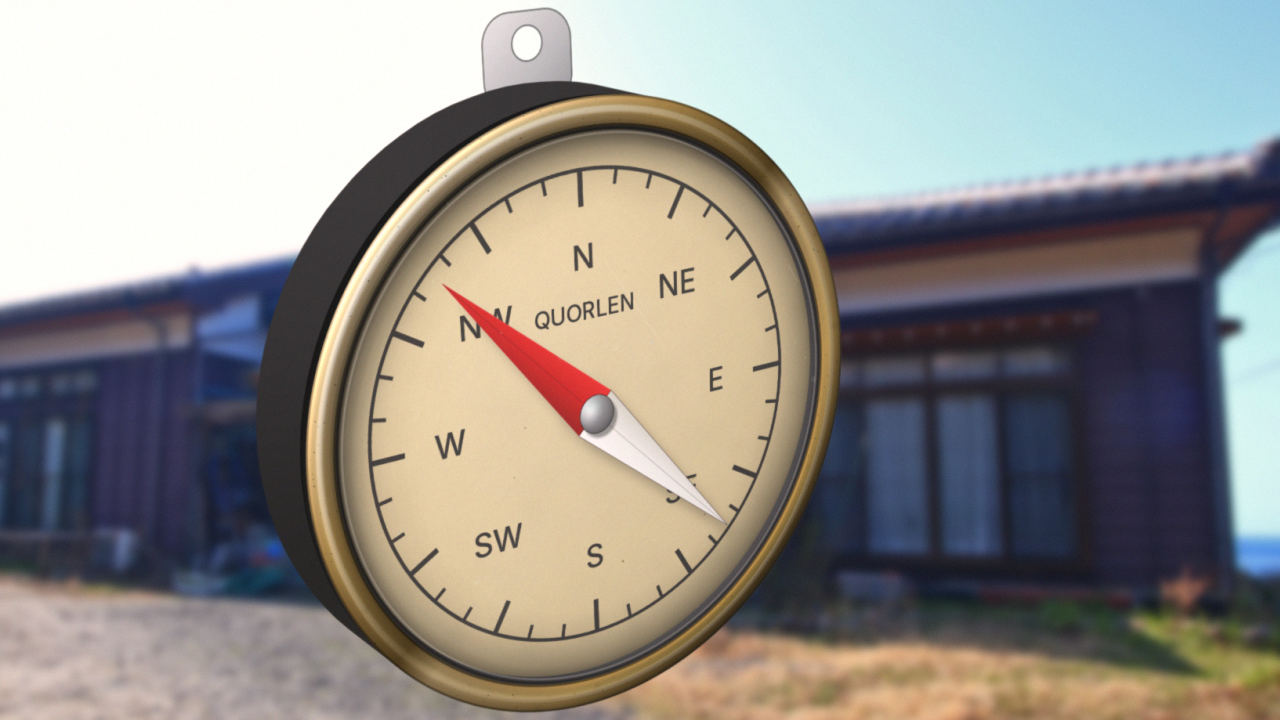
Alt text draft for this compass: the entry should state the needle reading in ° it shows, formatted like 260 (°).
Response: 315 (°)
